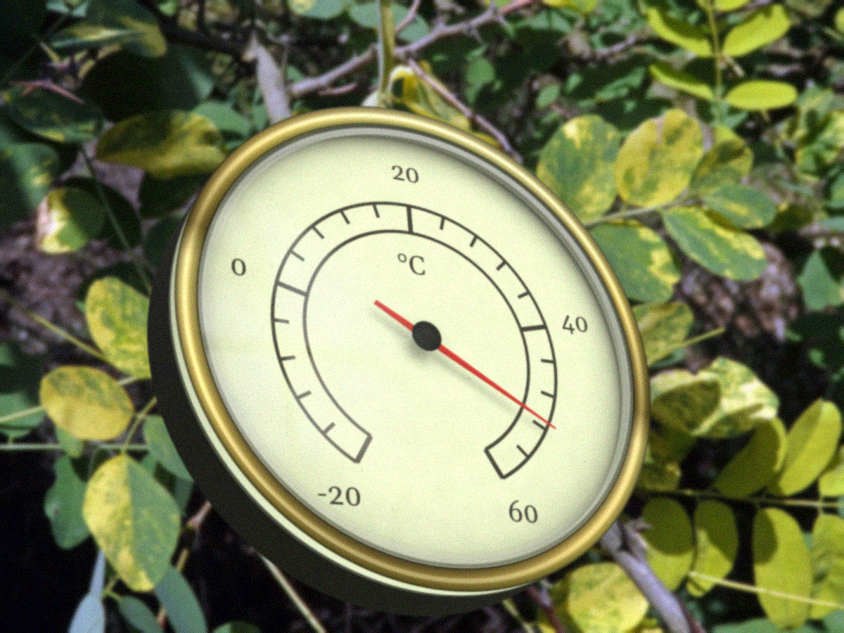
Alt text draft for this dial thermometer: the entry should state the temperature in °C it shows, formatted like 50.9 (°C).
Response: 52 (°C)
